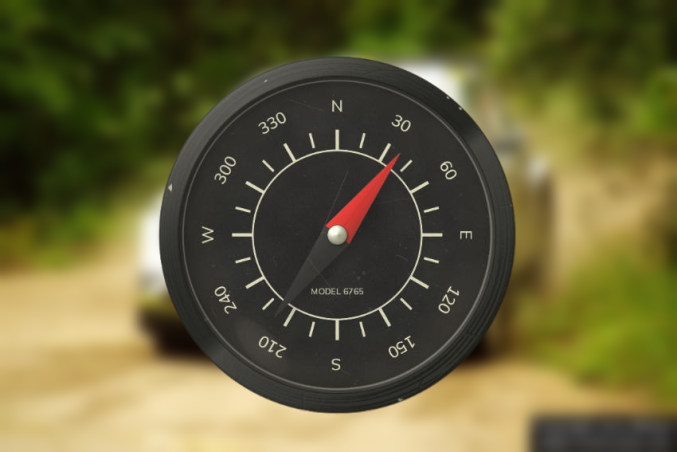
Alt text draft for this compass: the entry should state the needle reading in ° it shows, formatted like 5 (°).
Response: 37.5 (°)
